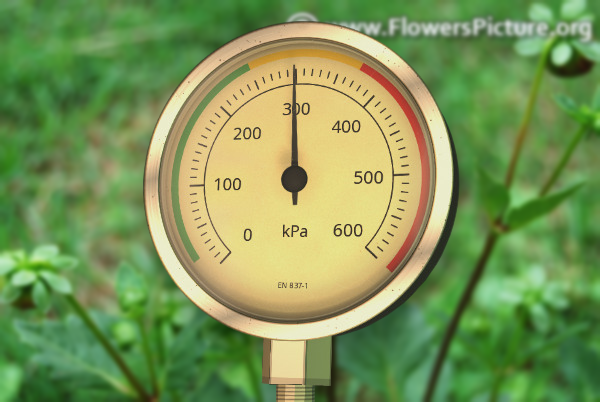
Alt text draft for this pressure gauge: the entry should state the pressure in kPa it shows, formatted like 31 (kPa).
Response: 300 (kPa)
